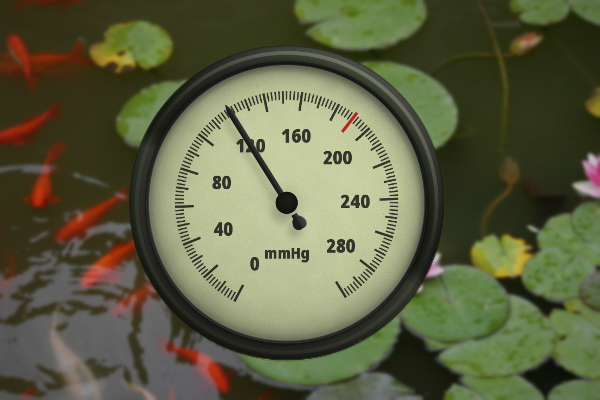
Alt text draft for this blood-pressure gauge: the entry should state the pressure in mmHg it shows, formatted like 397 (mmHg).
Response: 120 (mmHg)
